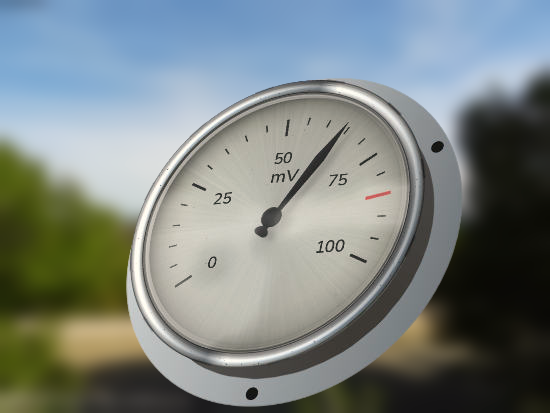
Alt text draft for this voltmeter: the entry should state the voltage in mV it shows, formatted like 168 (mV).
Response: 65 (mV)
